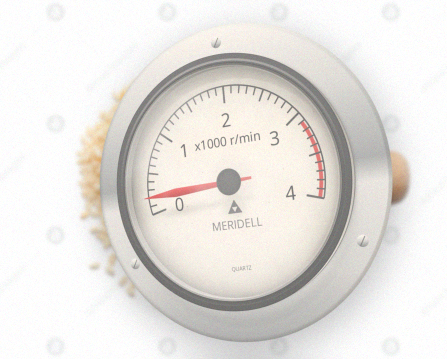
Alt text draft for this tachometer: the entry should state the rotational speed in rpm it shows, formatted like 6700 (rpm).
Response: 200 (rpm)
